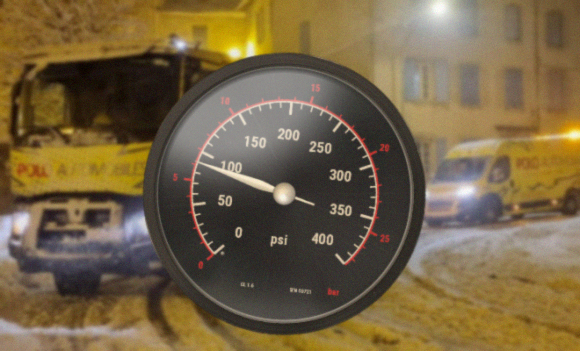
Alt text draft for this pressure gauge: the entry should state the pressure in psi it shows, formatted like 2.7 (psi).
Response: 90 (psi)
